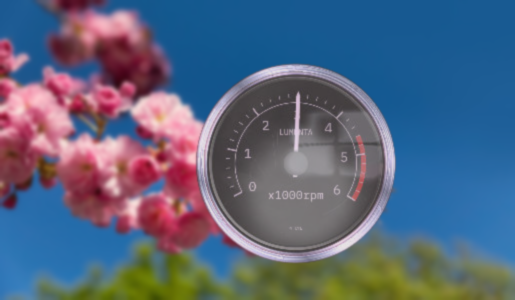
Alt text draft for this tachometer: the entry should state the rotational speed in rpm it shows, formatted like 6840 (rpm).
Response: 3000 (rpm)
